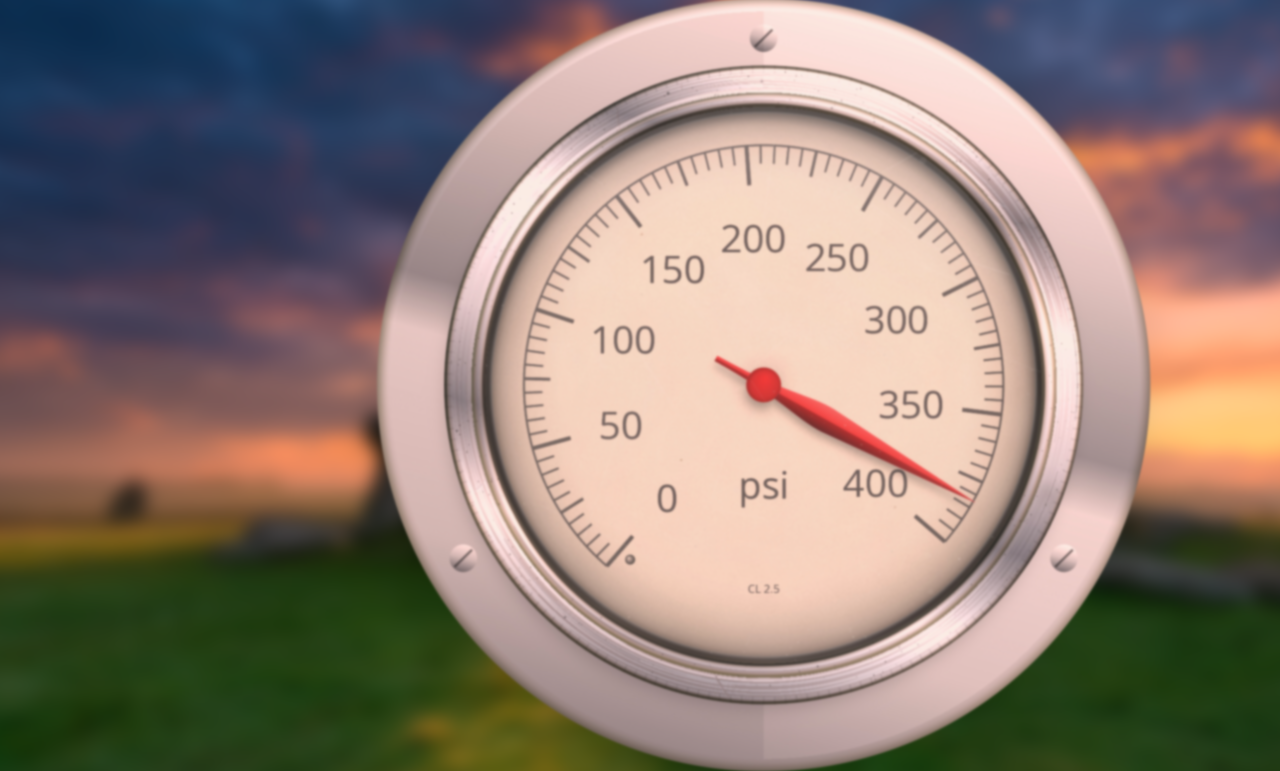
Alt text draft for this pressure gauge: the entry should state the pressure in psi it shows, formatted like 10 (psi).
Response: 382.5 (psi)
